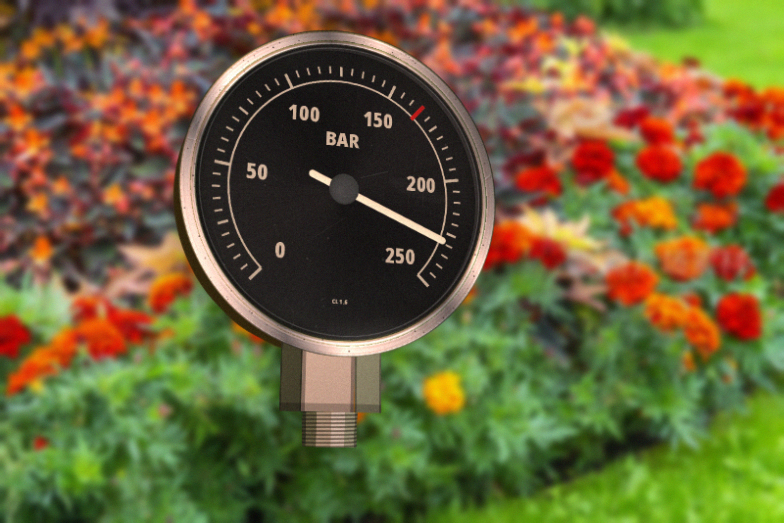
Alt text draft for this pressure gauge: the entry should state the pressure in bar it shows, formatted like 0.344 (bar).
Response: 230 (bar)
